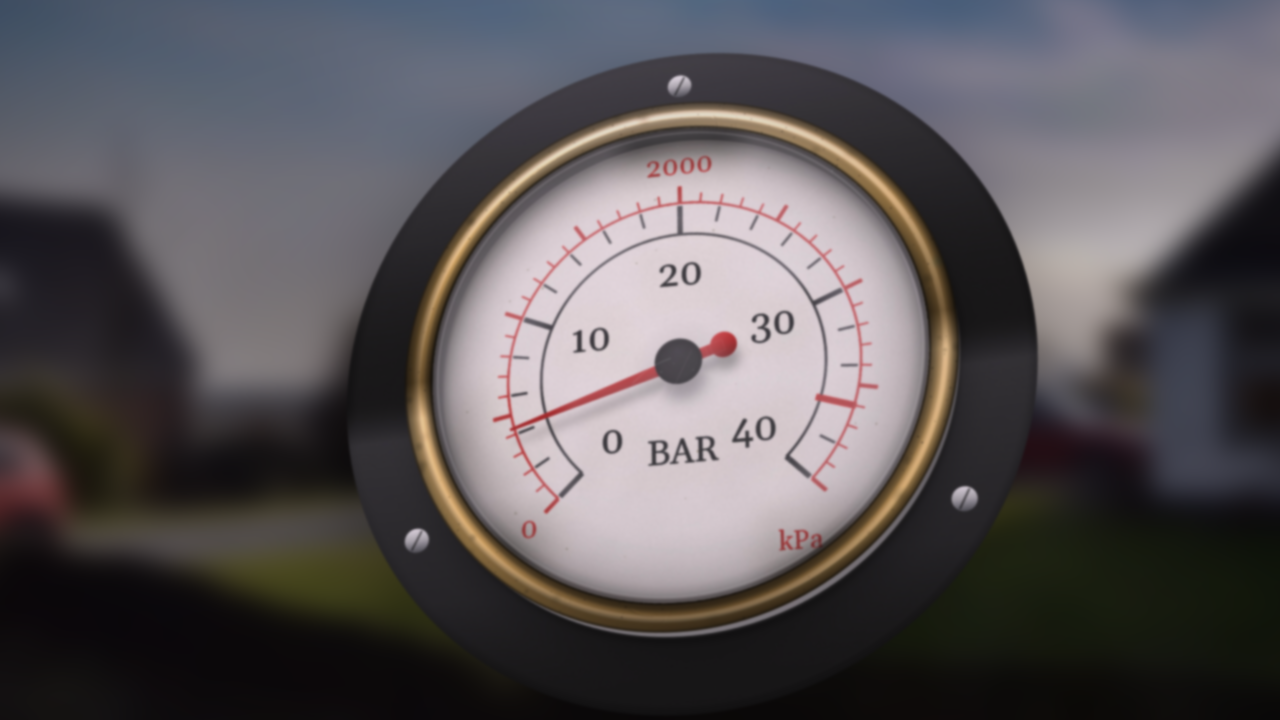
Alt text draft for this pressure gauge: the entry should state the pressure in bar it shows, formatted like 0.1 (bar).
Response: 4 (bar)
